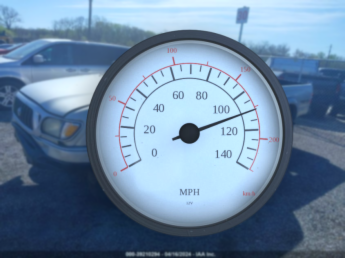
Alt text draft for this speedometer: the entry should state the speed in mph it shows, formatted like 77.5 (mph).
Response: 110 (mph)
